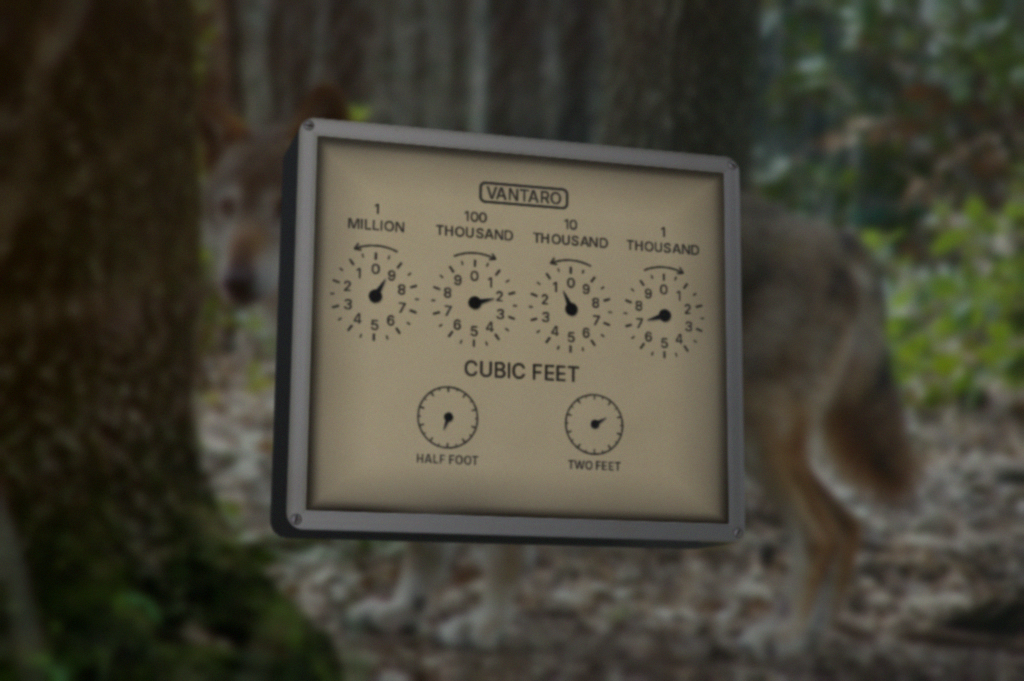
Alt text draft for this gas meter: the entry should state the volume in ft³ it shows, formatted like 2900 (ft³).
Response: 920700 (ft³)
